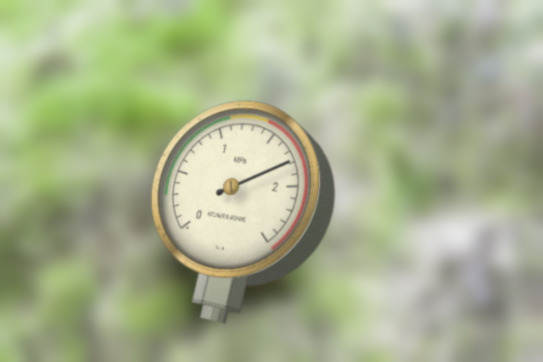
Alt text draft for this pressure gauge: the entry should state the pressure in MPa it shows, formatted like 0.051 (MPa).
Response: 1.8 (MPa)
